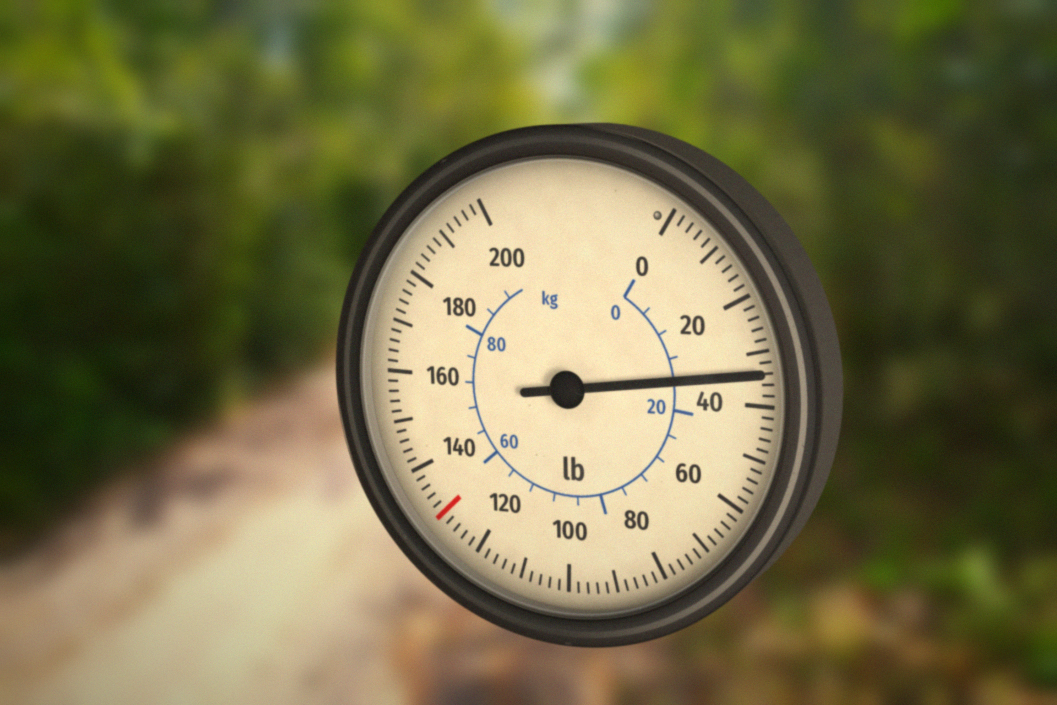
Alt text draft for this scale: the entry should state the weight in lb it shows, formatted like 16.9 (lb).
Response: 34 (lb)
